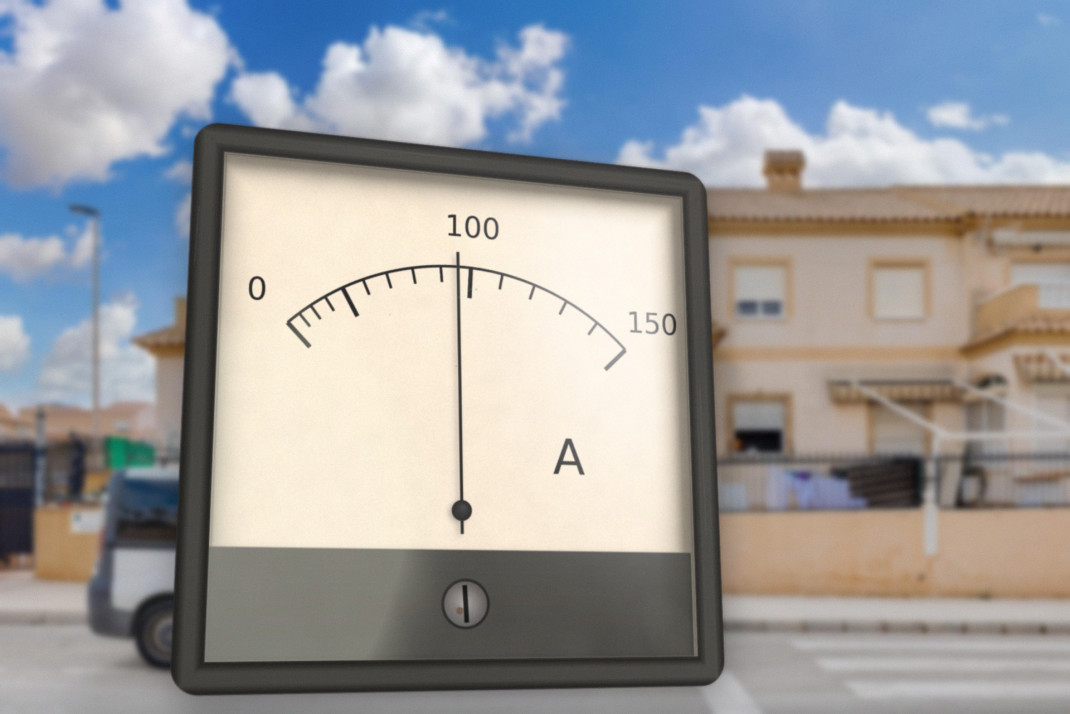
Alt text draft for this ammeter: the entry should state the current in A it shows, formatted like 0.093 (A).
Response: 95 (A)
